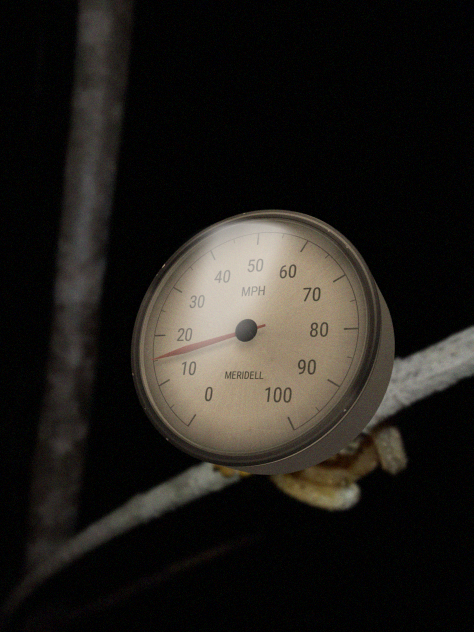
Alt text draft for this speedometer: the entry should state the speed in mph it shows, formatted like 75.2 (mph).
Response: 15 (mph)
